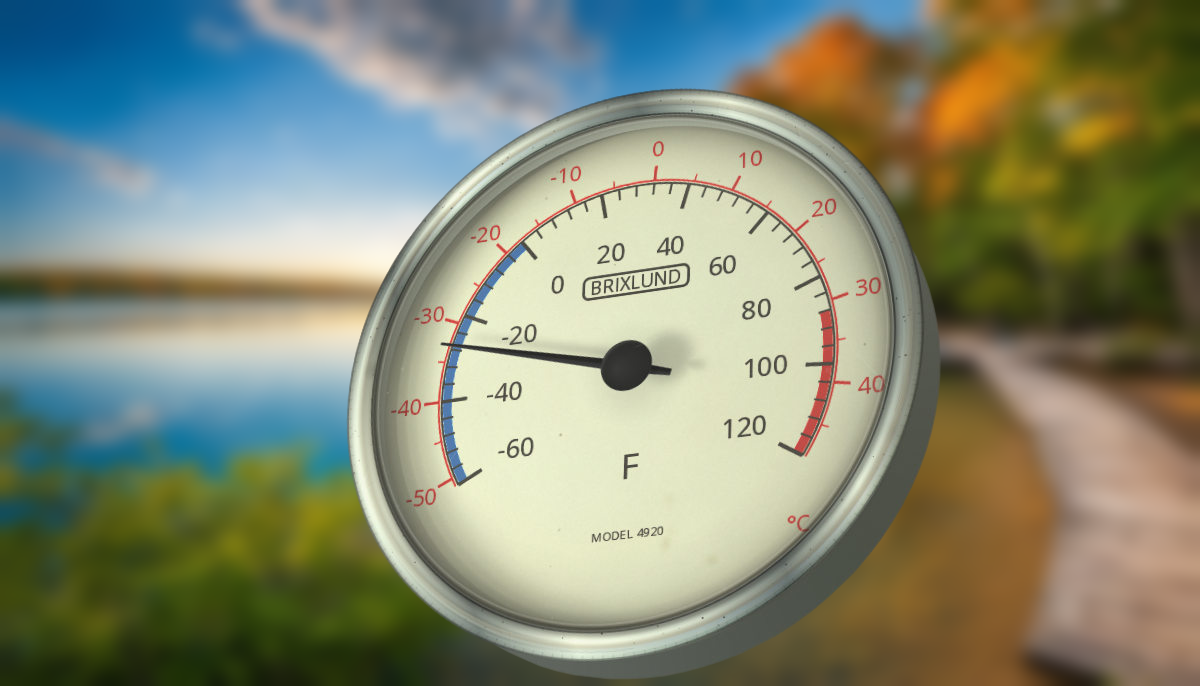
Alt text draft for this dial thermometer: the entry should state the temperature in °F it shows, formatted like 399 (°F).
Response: -28 (°F)
